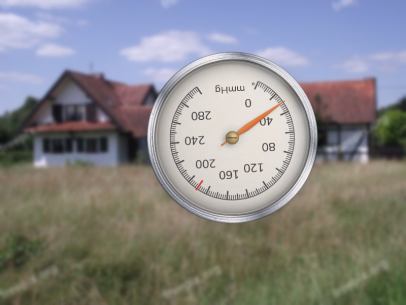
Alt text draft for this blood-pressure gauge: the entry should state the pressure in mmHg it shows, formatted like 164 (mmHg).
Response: 30 (mmHg)
